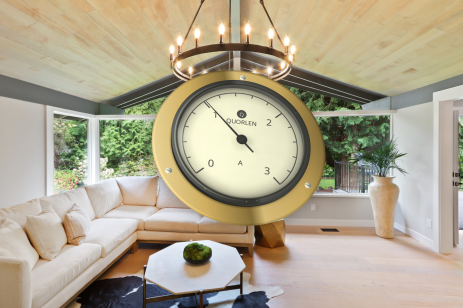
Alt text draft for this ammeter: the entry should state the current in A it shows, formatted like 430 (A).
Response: 1 (A)
